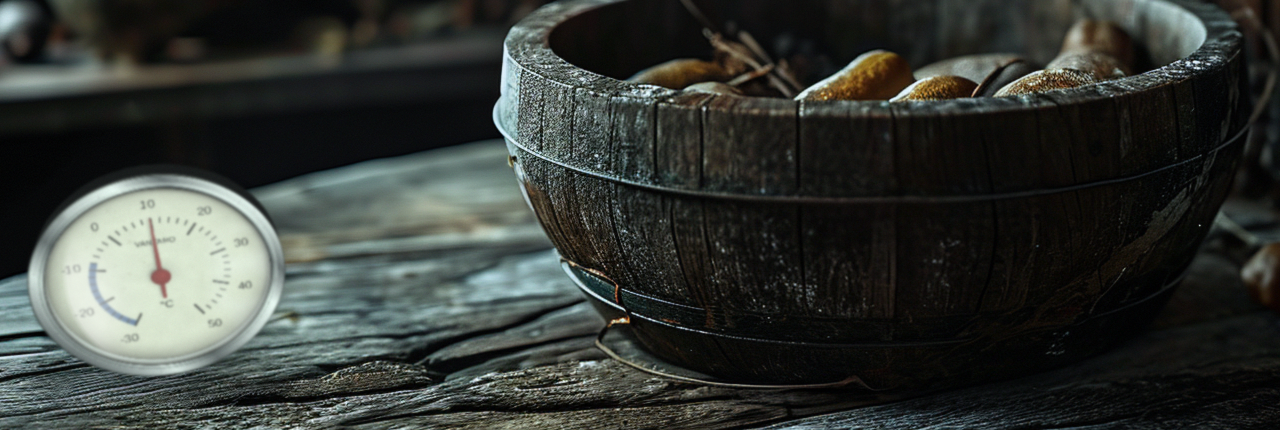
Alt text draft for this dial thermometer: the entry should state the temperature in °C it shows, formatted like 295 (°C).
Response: 10 (°C)
